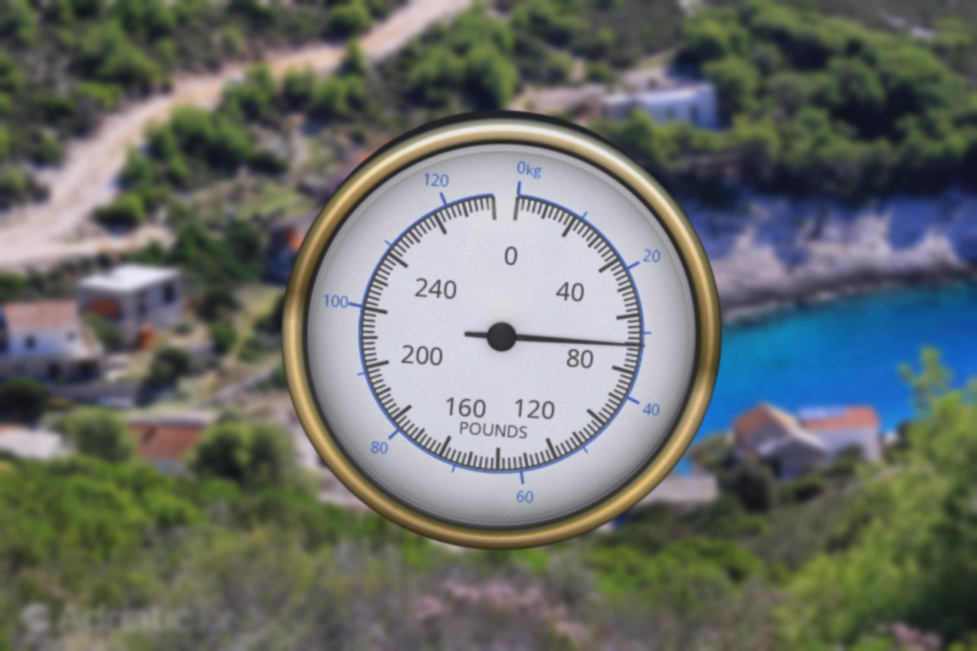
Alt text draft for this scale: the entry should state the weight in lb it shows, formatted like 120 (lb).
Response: 70 (lb)
